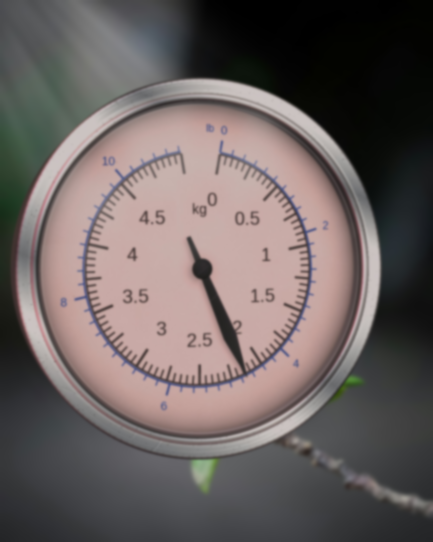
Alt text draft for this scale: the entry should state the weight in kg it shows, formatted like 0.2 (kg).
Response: 2.15 (kg)
